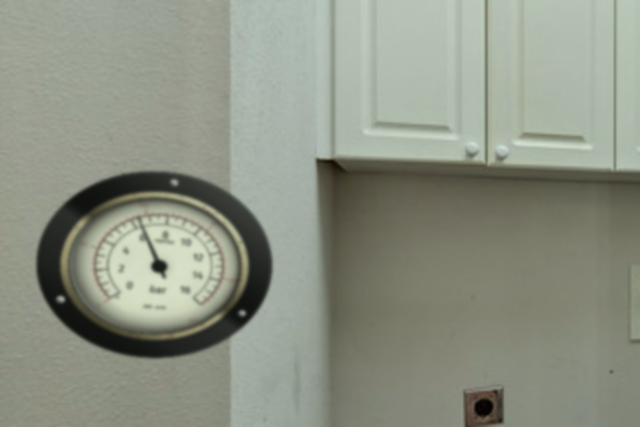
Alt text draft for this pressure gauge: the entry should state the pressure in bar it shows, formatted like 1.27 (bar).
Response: 6.5 (bar)
